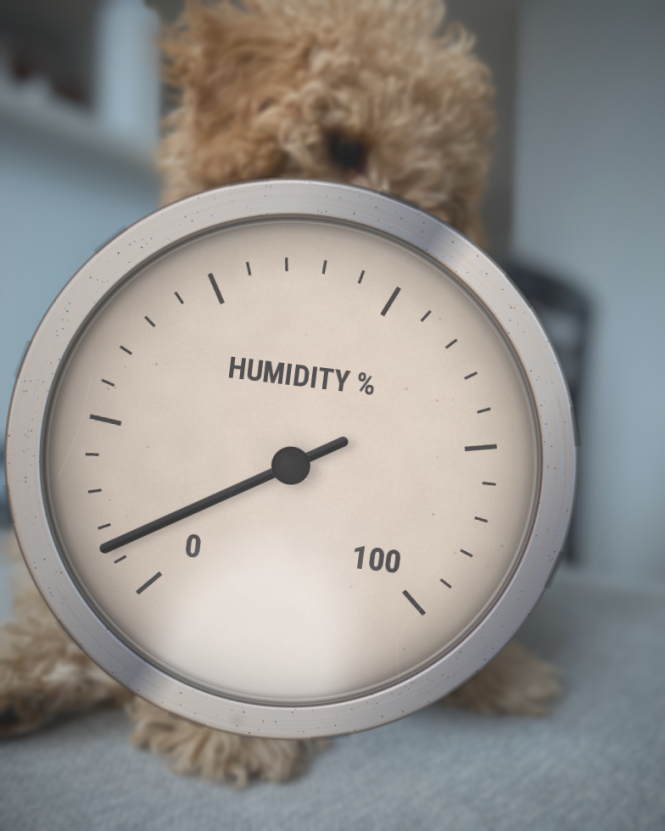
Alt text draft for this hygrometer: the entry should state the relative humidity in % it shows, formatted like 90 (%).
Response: 6 (%)
